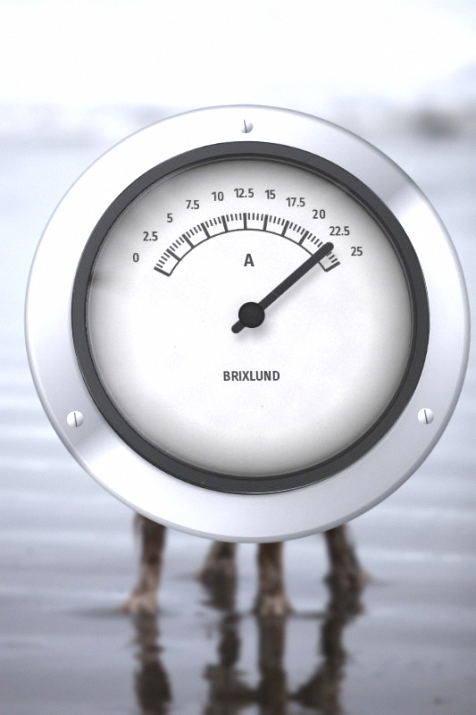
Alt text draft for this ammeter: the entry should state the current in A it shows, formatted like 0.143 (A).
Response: 23 (A)
